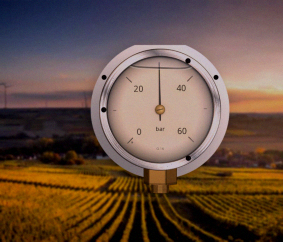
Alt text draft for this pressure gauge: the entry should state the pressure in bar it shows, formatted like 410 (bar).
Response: 30 (bar)
